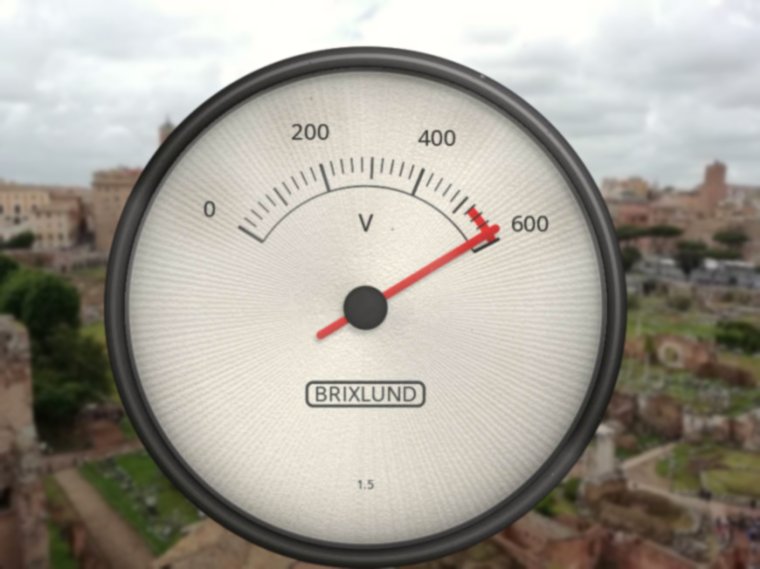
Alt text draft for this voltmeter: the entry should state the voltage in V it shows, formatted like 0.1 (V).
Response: 580 (V)
